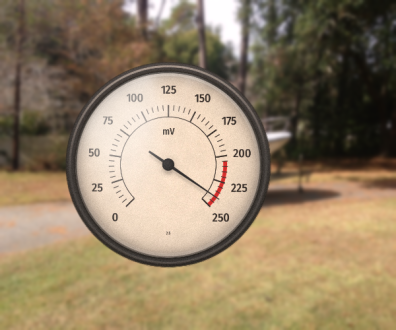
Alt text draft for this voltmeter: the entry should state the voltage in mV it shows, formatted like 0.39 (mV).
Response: 240 (mV)
